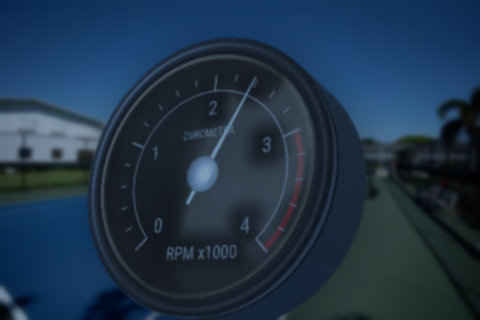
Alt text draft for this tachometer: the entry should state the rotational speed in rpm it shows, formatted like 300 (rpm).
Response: 2400 (rpm)
